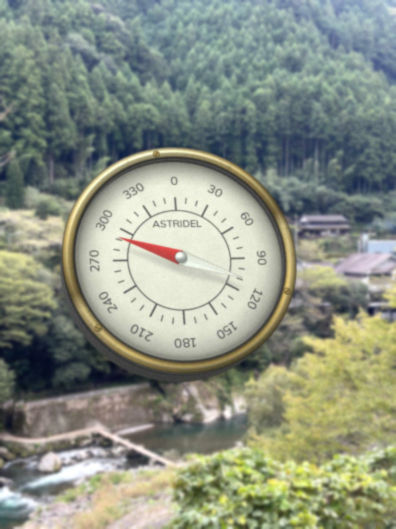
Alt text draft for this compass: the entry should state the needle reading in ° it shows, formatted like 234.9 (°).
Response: 290 (°)
